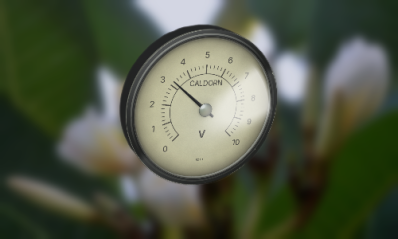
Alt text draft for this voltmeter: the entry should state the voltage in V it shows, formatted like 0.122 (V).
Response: 3.2 (V)
